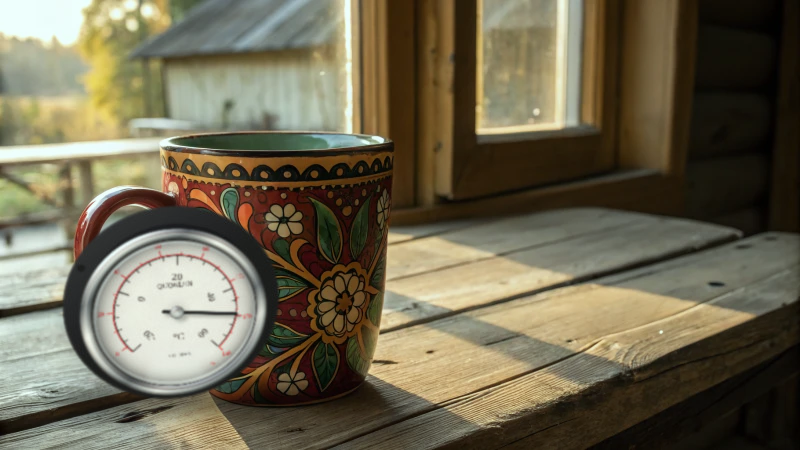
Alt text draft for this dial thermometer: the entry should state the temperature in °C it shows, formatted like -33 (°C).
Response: 48 (°C)
